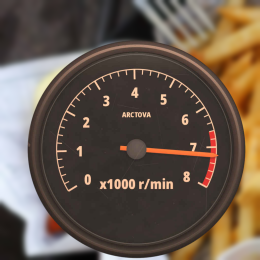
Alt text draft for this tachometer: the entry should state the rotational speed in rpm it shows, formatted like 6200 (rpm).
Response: 7200 (rpm)
